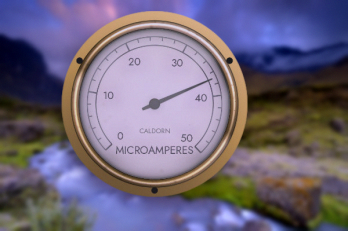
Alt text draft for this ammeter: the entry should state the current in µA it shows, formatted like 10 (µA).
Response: 37 (µA)
